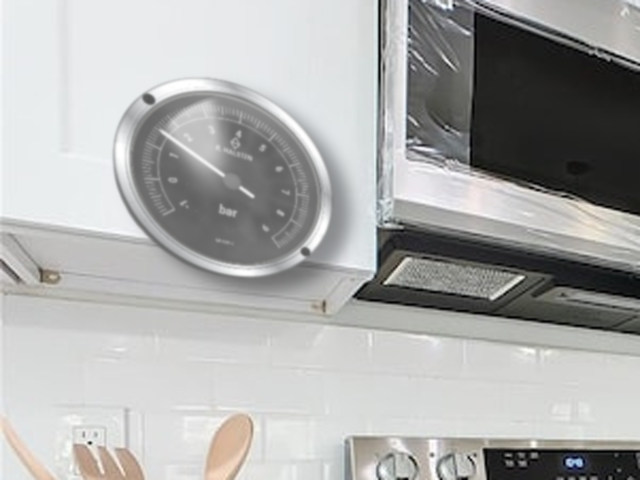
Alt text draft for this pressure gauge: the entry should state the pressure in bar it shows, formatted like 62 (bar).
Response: 1.5 (bar)
